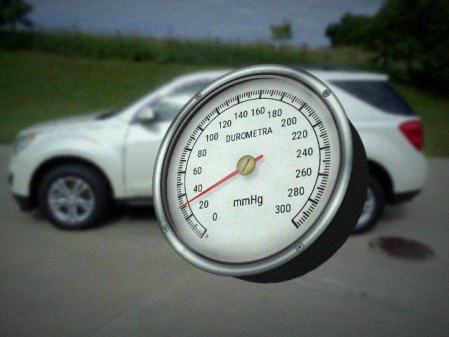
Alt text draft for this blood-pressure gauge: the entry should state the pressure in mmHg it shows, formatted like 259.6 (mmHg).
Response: 30 (mmHg)
